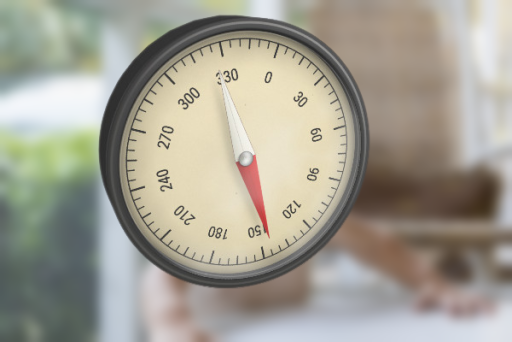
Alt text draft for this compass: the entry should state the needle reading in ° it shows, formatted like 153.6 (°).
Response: 145 (°)
